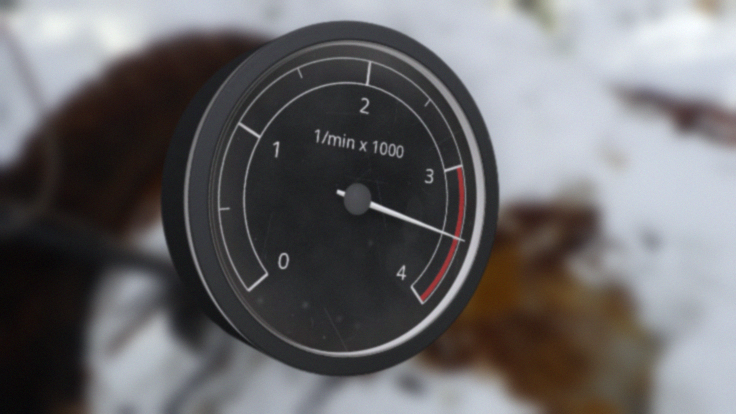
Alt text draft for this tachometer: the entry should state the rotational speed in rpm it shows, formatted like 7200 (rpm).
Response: 3500 (rpm)
